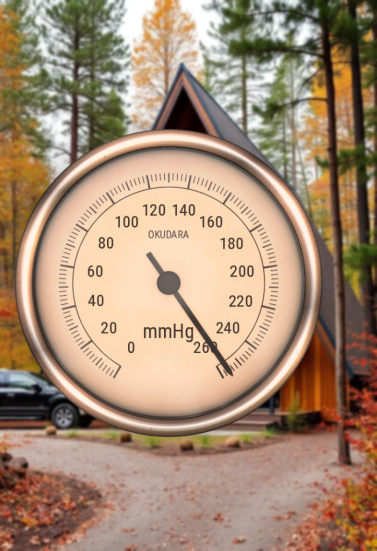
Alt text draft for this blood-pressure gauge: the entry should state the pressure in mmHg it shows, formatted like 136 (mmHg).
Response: 256 (mmHg)
